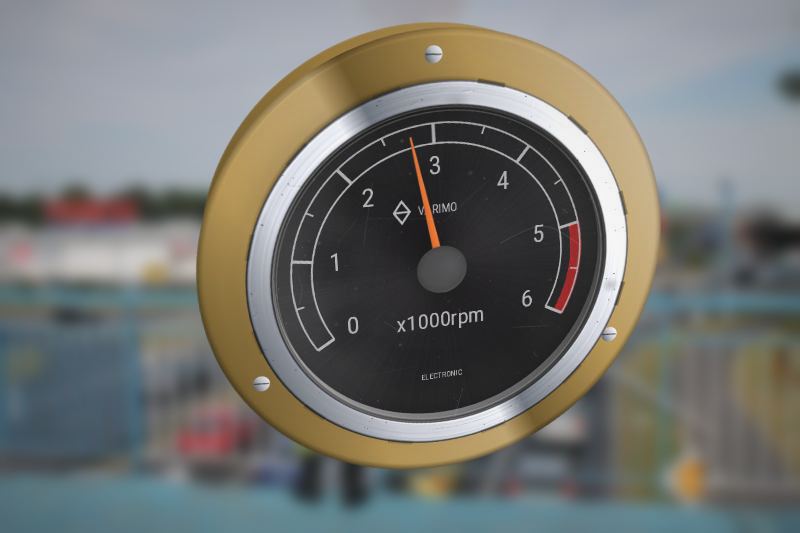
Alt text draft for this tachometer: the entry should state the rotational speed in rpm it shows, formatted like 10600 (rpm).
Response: 2750 (rpm)
